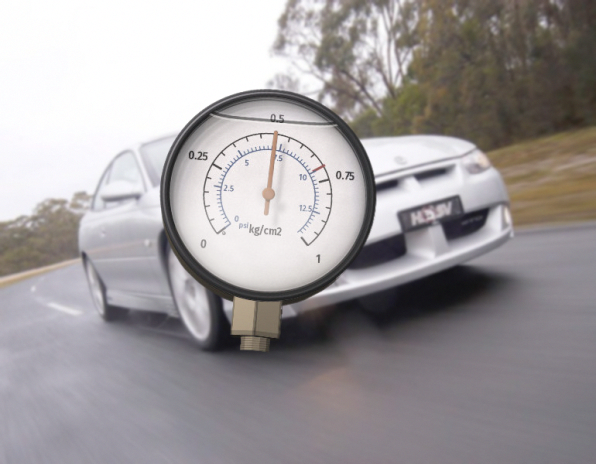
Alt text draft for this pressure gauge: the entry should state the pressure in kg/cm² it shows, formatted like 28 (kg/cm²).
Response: 0.5 (kg/cm²)
